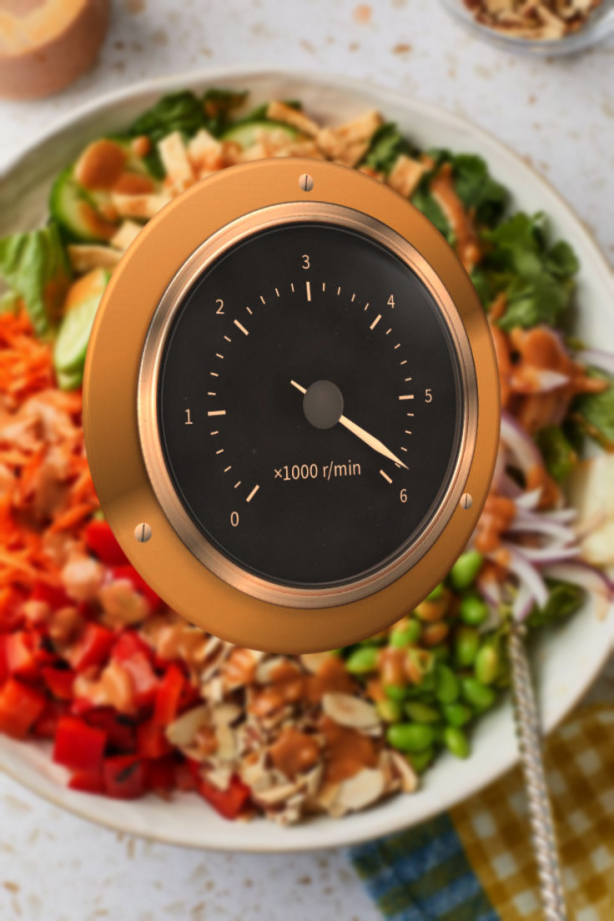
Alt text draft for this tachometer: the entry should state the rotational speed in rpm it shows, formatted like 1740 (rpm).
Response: 5800 (rpm)
